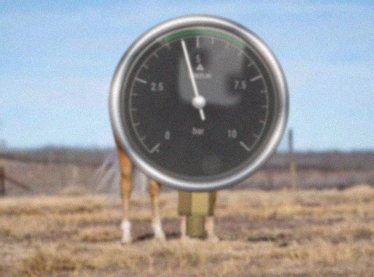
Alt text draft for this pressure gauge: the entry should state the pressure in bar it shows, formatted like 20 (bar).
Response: 4.5 (bar)
